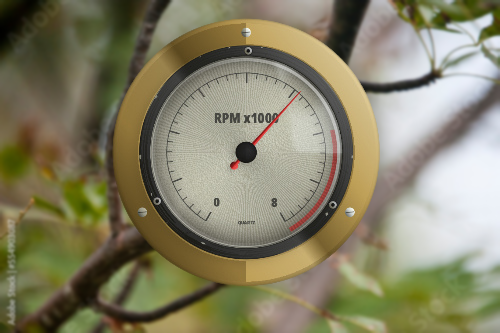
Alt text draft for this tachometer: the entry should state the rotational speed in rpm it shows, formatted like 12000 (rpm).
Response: 5100 (rpm)
